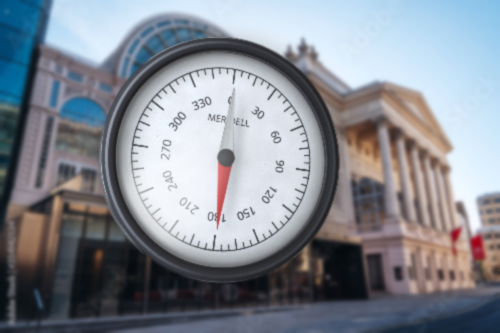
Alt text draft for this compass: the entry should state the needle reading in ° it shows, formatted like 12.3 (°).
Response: 180 (°)
